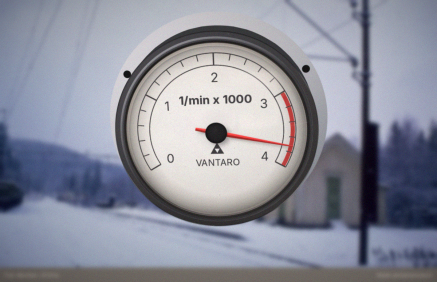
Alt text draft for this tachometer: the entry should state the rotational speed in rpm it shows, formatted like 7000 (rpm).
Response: 3700 (rpm)
